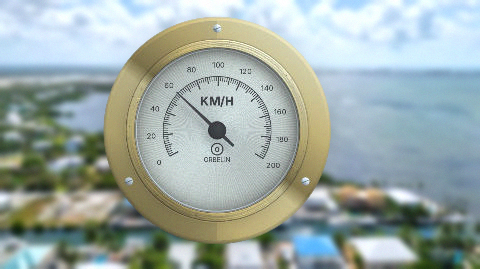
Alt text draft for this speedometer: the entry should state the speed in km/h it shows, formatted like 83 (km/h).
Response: 60 (km/h)
